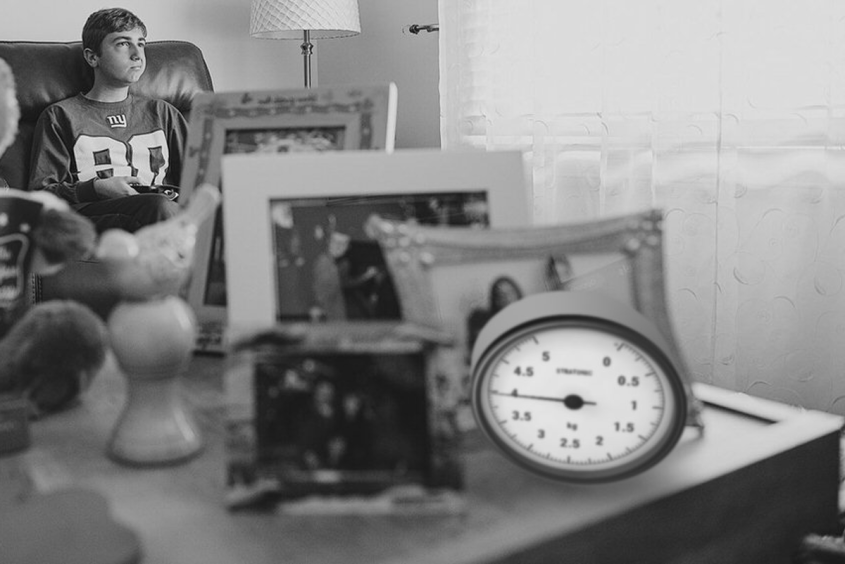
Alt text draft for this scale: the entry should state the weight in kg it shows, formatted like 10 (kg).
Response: 4 (kg)
